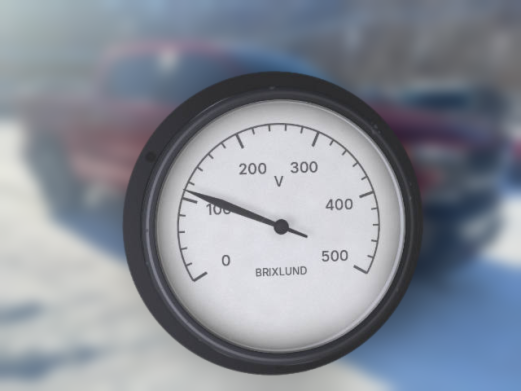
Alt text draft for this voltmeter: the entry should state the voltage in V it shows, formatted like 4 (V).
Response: 110 (V)
